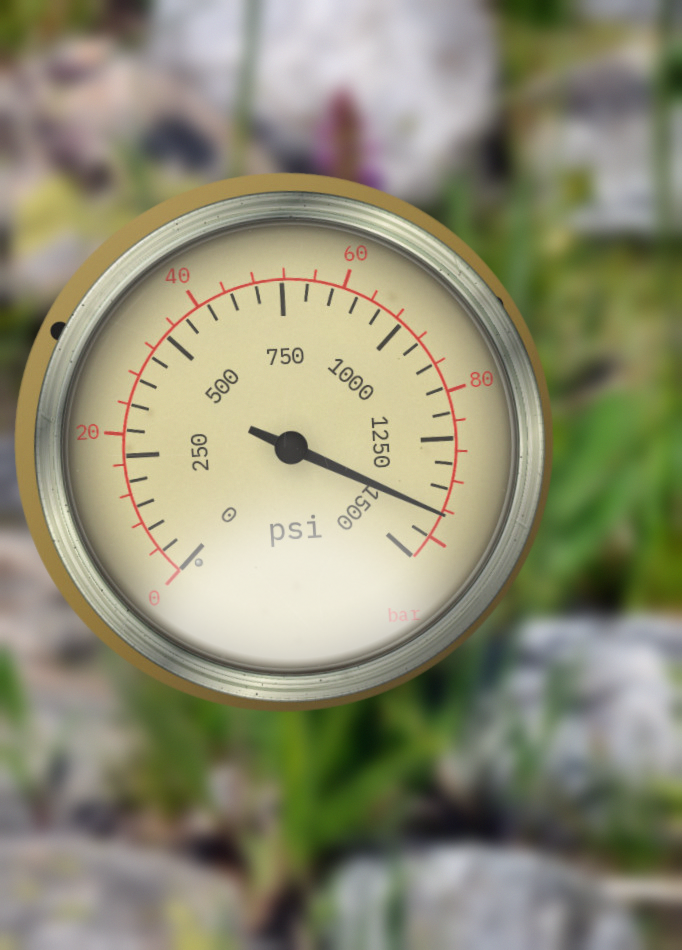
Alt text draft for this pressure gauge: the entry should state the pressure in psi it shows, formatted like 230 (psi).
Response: 1400 (psi)
